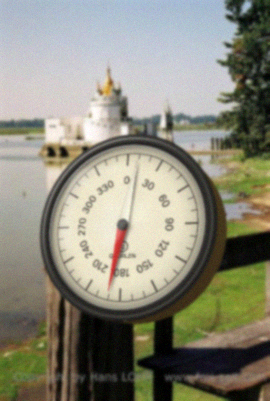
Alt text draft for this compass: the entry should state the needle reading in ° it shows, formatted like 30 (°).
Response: 190 (°)
